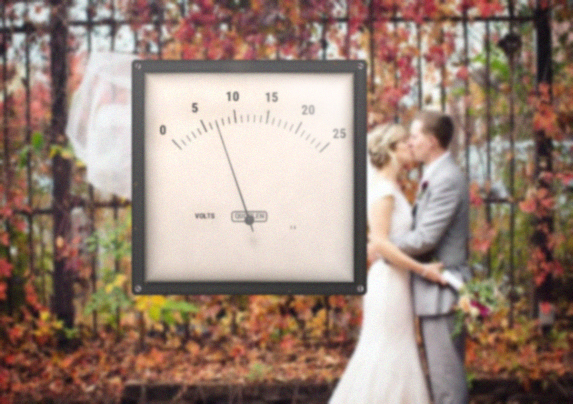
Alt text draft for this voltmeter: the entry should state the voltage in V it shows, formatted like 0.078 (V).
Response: 7 (V)
